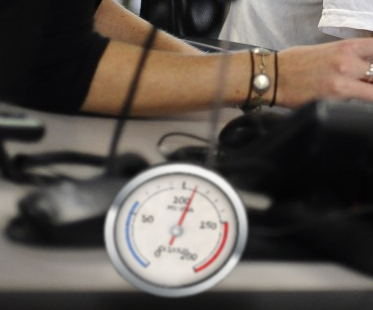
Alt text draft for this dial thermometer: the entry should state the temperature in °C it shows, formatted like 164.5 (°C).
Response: 110 (°C)
